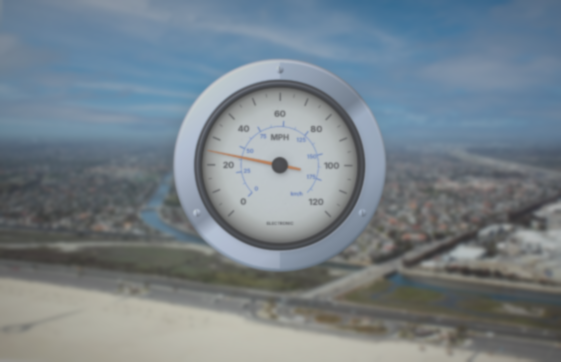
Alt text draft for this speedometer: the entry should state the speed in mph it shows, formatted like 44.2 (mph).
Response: 25 (mph)
